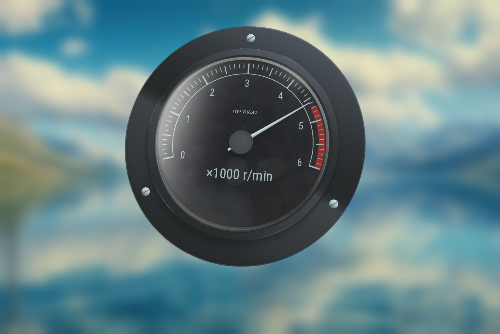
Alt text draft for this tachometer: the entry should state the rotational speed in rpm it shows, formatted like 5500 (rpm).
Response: 4600 (rpm)
